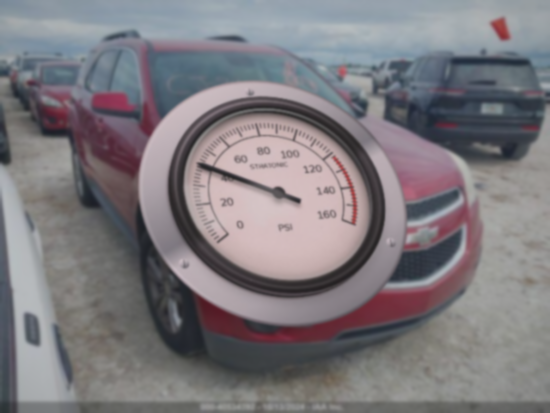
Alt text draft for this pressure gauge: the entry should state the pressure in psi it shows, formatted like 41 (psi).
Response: 40 (psi)
